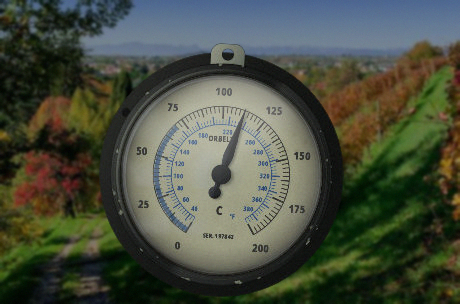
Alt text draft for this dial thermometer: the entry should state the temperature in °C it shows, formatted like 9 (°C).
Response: 112.5 (°C)
